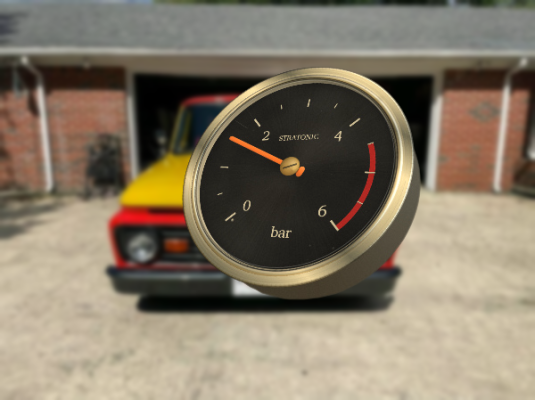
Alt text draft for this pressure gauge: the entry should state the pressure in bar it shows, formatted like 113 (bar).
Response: 1.5 (bar)
